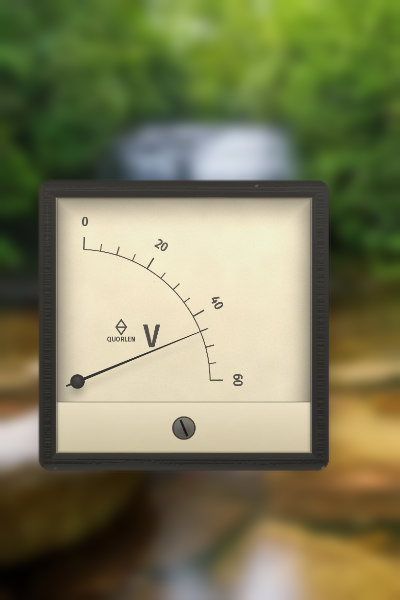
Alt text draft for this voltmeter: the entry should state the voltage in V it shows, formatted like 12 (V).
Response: 45 (V)
